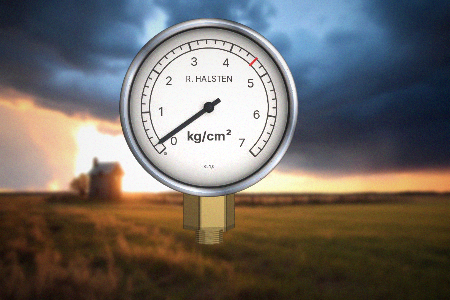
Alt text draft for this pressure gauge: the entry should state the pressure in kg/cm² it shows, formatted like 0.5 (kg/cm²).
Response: 0.2 (kg/cm²)
